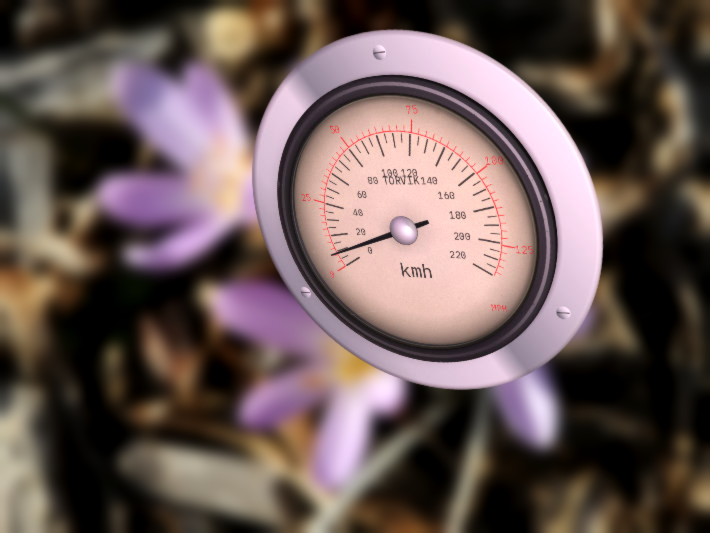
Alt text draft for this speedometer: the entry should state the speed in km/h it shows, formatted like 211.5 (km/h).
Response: 10 (km/h)
